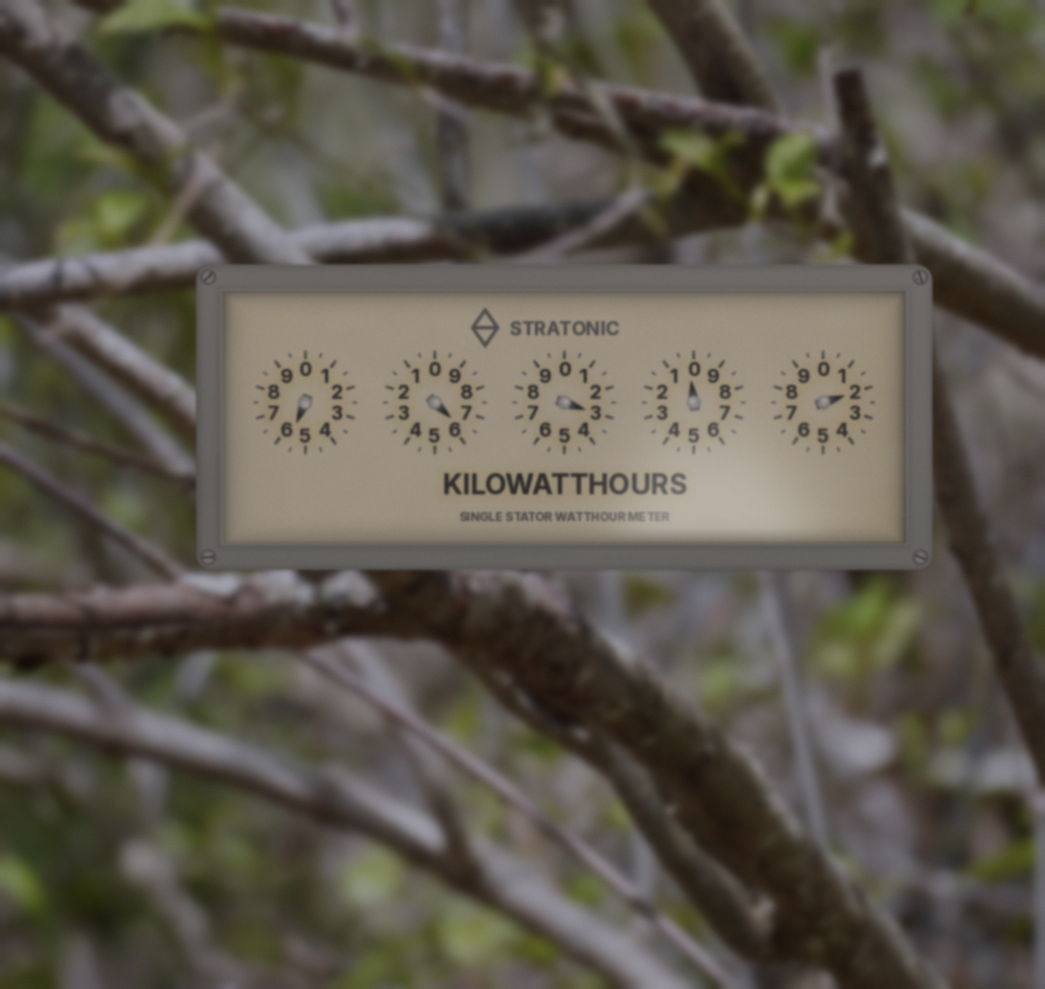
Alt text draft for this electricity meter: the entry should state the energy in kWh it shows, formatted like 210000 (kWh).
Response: 56302 (kWh)
